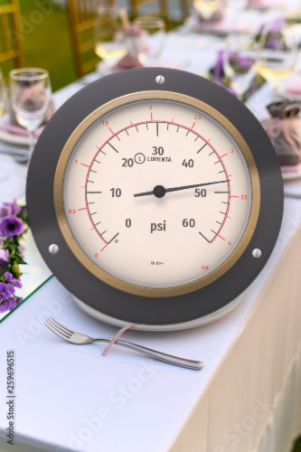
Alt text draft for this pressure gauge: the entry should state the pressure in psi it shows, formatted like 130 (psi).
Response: 48 (psi)
